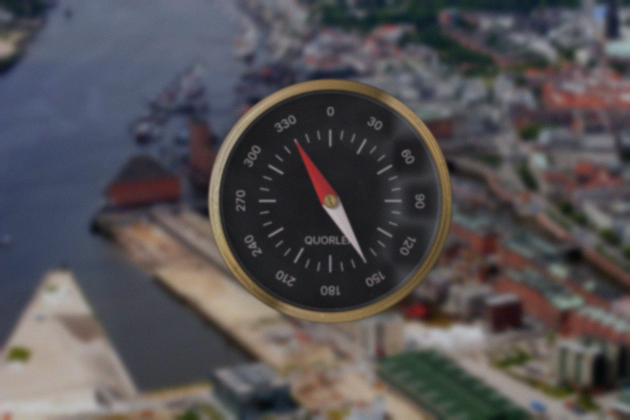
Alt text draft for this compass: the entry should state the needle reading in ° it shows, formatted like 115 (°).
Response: 330 (°)
